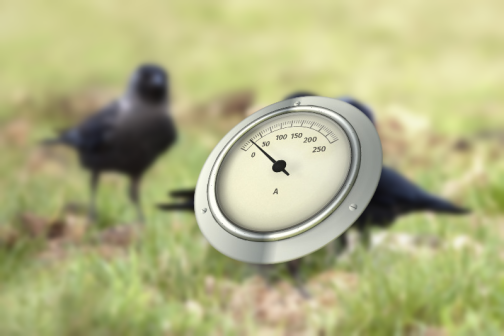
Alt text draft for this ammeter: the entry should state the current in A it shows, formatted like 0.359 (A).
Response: 25 (A)
